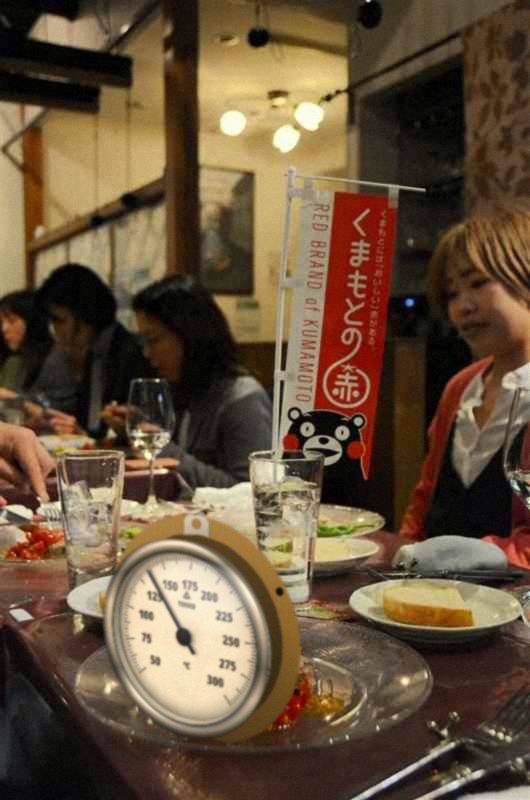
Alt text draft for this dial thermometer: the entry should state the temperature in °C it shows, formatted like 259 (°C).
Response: 137.5 (°C)
